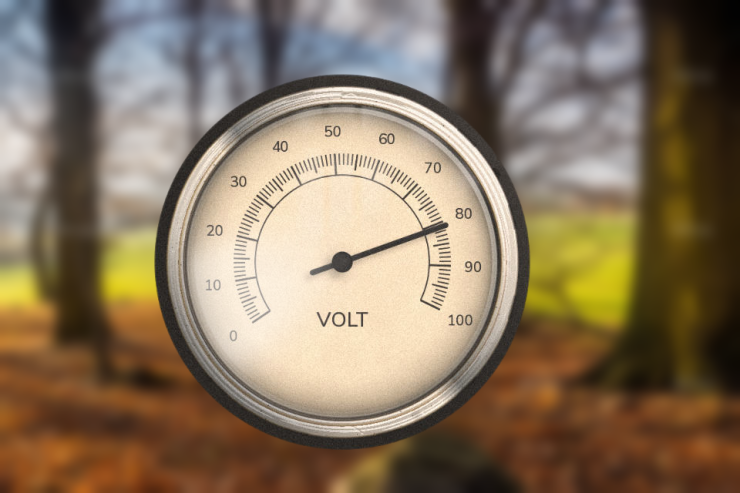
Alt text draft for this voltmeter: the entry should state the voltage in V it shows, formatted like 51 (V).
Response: 81 (V)
